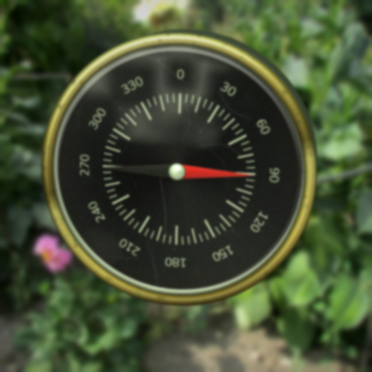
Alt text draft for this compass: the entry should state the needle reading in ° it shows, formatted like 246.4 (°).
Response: 90 (°)
